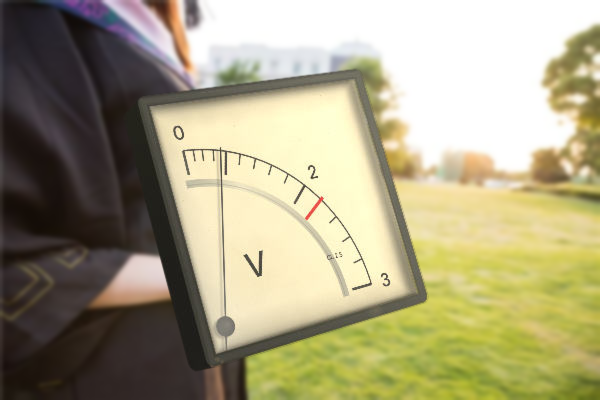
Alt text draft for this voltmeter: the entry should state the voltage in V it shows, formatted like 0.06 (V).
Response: 0.9 (V)
